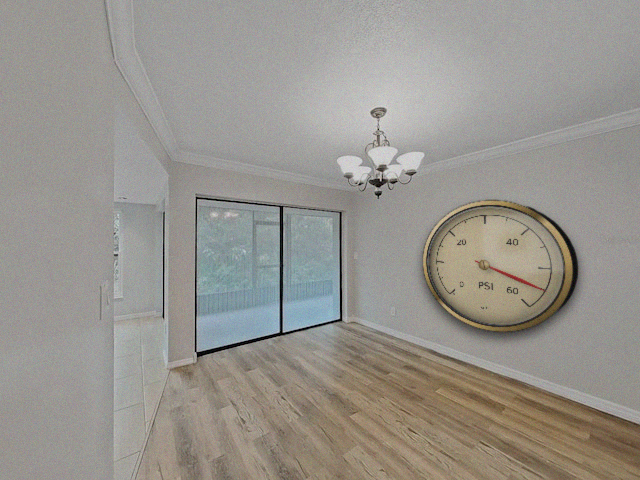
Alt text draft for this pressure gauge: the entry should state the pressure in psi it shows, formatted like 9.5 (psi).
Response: 55 (psi)
